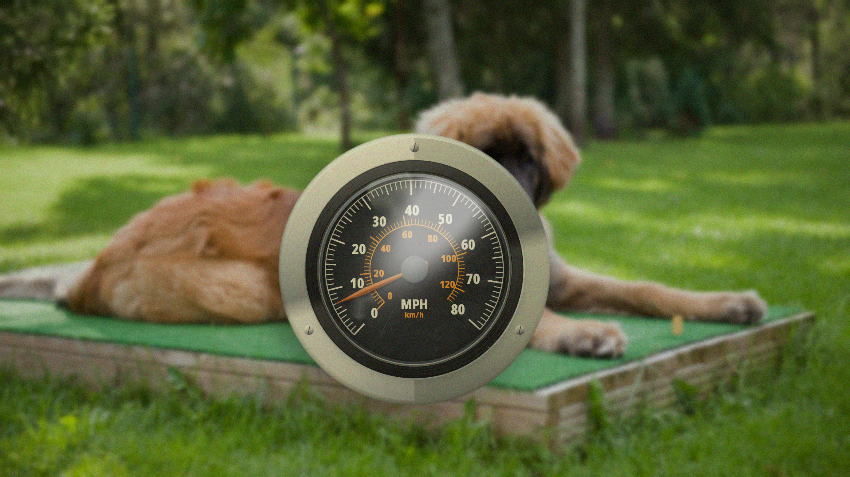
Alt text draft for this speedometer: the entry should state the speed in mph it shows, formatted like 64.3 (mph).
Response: 7 (mph)
